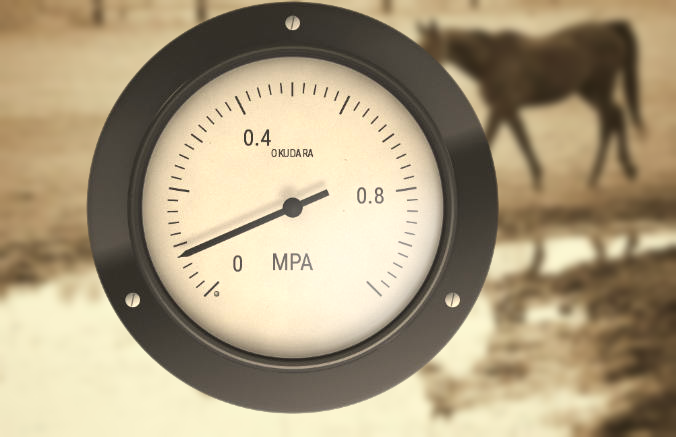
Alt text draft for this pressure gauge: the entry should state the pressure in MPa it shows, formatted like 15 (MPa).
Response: 0.08 (MPa)
